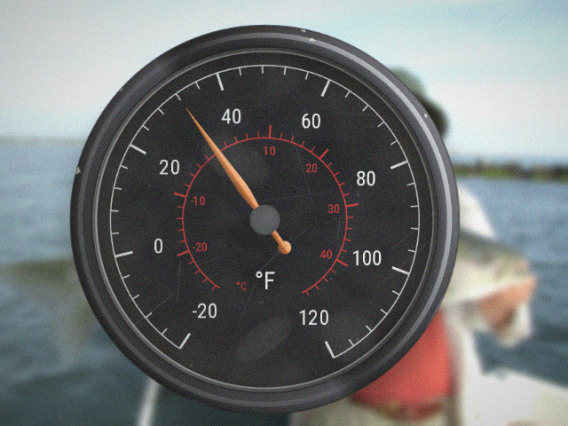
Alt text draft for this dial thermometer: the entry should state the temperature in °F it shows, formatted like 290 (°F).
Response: 32 (°F)
